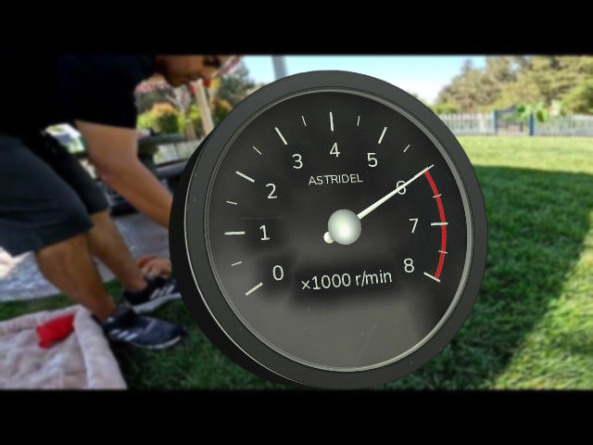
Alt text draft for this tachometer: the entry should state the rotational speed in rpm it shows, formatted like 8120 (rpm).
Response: 6000 (rpm)
